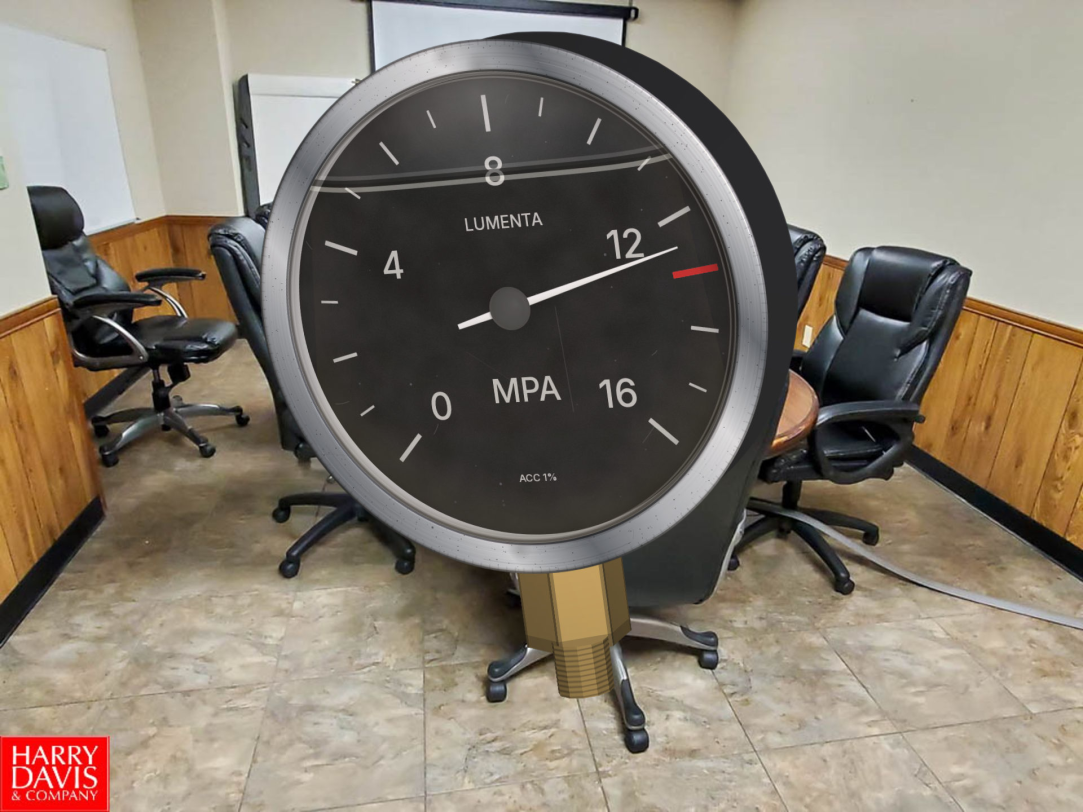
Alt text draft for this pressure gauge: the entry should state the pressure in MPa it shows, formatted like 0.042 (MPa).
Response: 12.5 (MPa)
